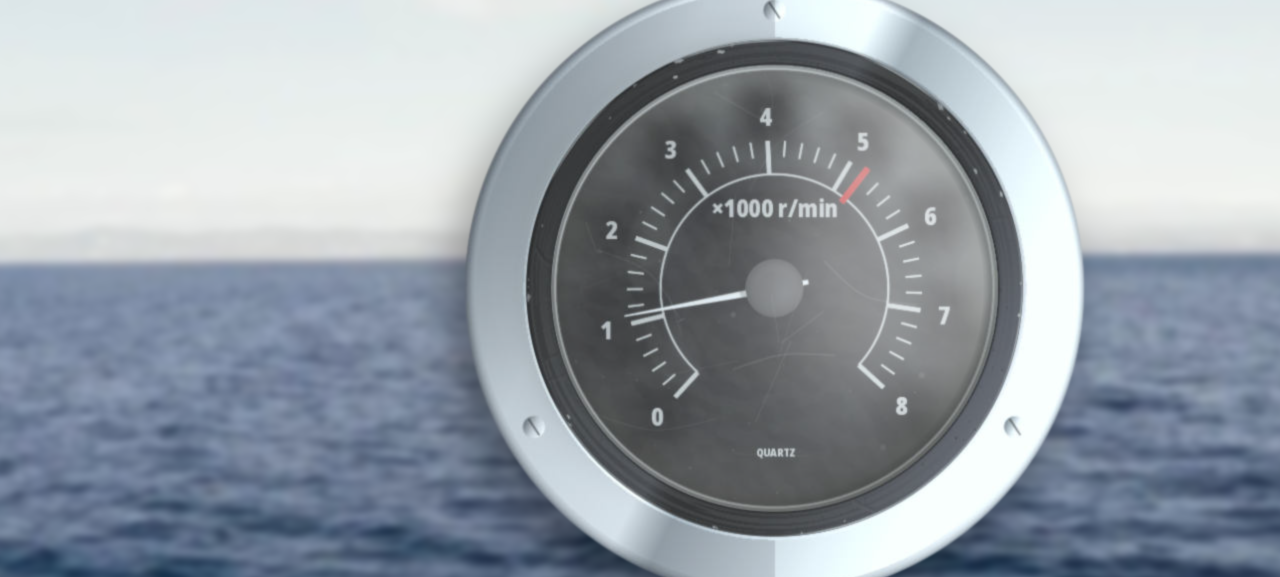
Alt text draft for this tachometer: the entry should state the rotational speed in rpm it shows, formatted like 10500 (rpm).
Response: 1100 (rpm)
